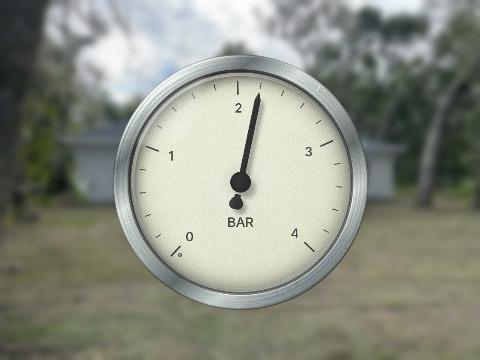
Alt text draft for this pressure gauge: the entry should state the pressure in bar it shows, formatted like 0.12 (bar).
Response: 2.2 (bar)
